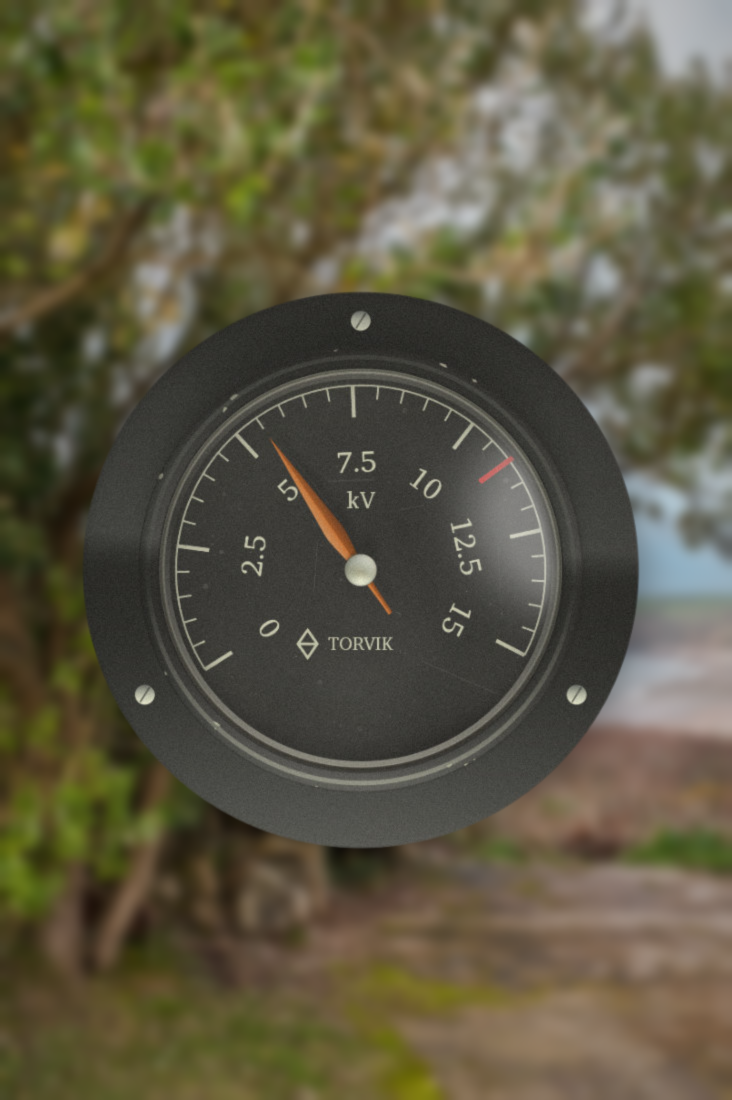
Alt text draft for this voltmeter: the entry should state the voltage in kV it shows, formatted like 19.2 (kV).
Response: 5.5 (kV)
